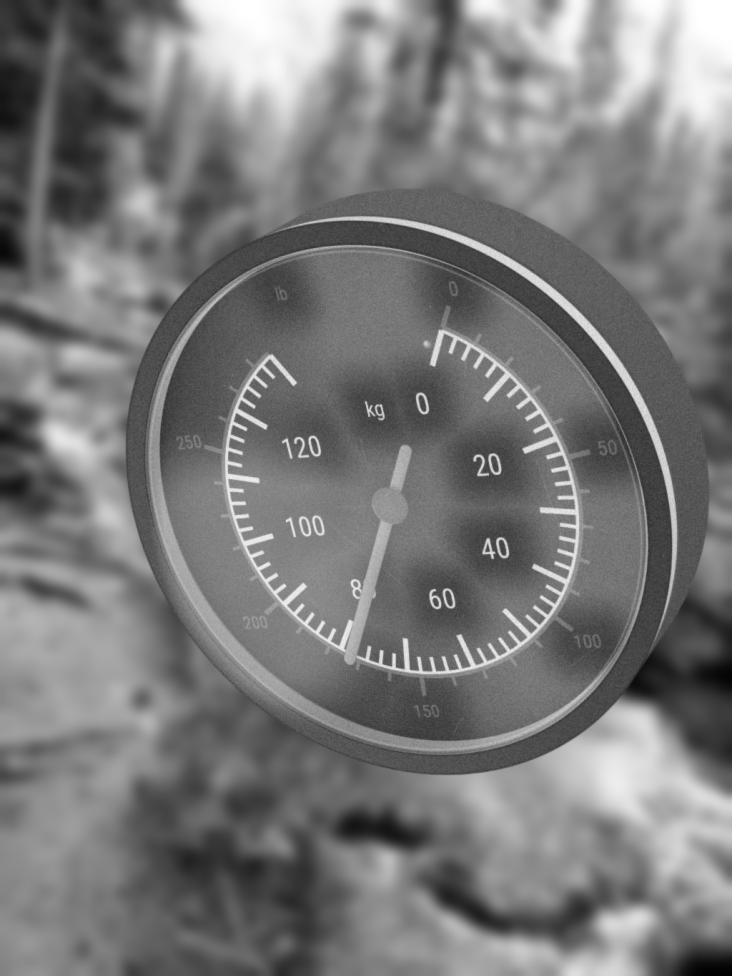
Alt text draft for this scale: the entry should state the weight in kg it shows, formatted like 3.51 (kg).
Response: 78 (kg)
